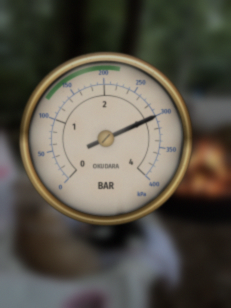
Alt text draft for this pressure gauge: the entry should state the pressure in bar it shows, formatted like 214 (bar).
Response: 3 (bar)
